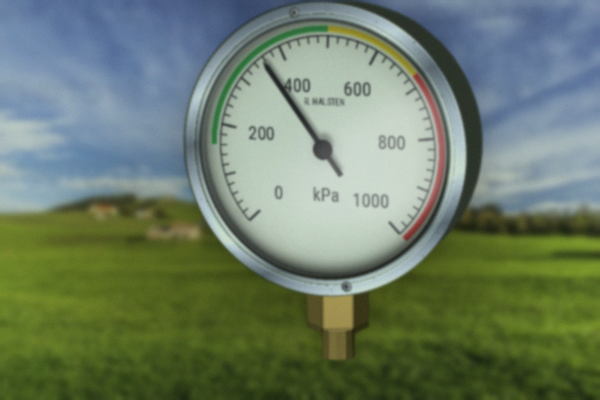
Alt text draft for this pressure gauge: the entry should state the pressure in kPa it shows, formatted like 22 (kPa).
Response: 360 (kPa)
